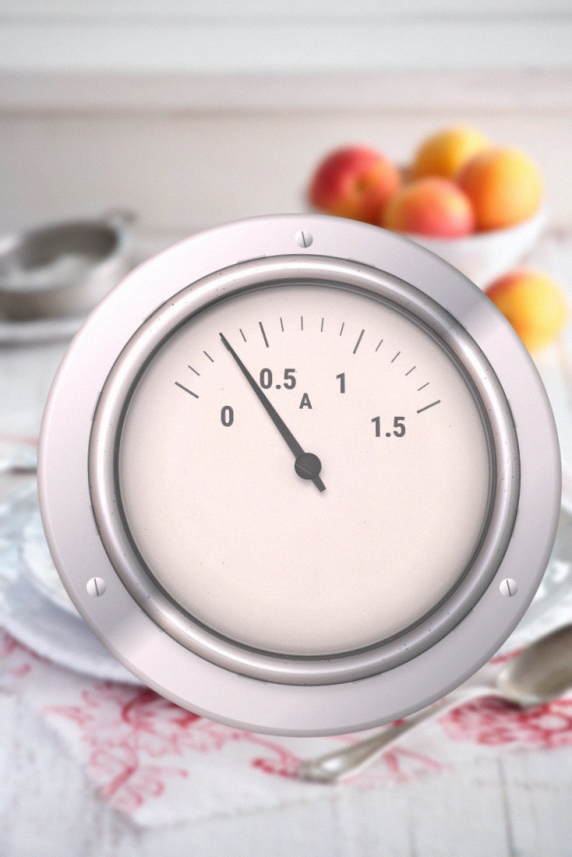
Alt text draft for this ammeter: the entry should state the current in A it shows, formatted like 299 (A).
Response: 0.3 (A)
